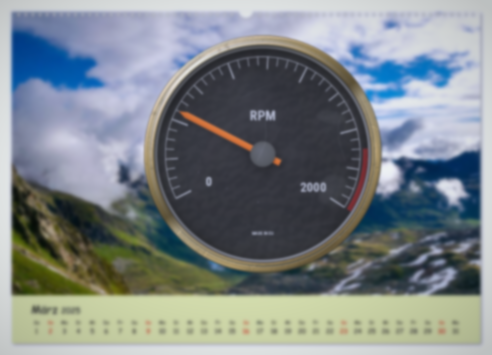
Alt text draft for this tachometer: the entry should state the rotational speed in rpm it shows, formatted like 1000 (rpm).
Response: 450 (rpm)
